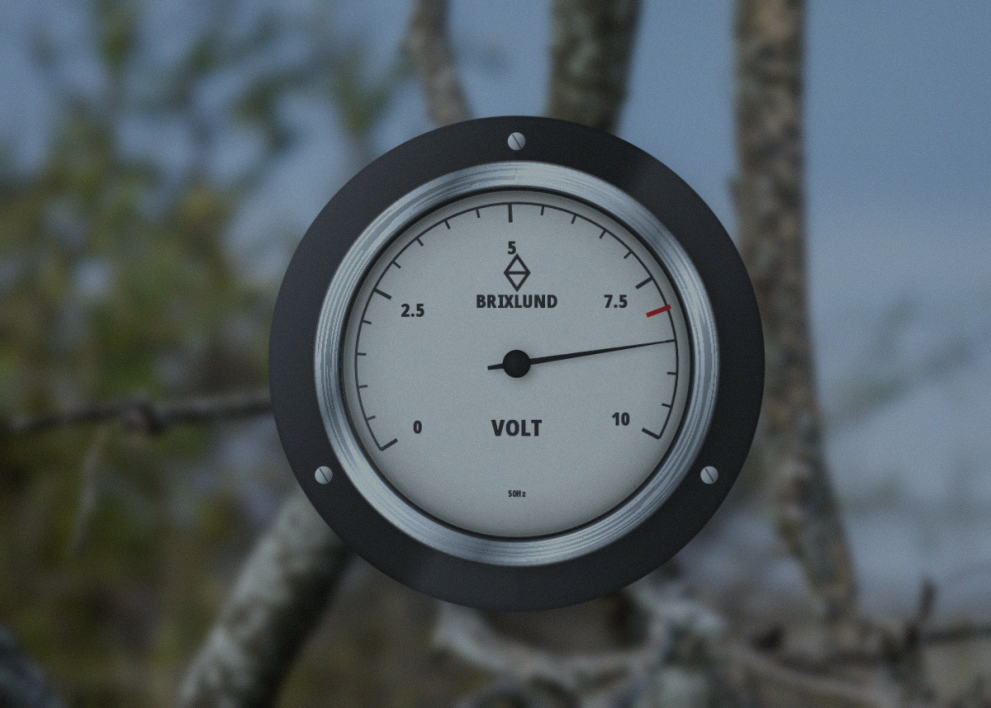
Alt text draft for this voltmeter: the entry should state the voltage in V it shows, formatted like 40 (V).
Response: 8.5 (V)
